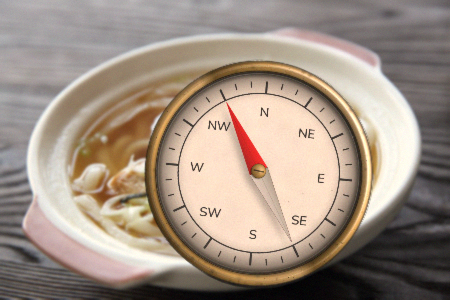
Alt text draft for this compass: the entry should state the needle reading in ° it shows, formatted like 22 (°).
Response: 330 (°)
